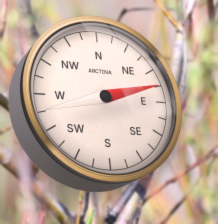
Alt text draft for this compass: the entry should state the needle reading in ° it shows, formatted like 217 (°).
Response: 75 (°)
